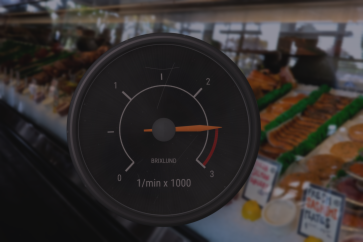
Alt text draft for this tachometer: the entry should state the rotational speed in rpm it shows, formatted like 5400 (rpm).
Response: 2500 (rpm)
